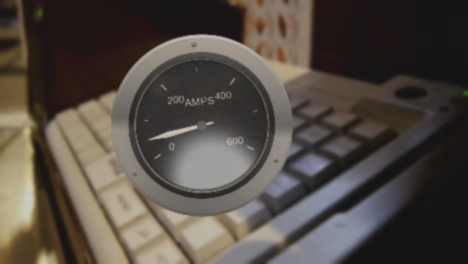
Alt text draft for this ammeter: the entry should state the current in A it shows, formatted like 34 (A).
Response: 50 (A)
